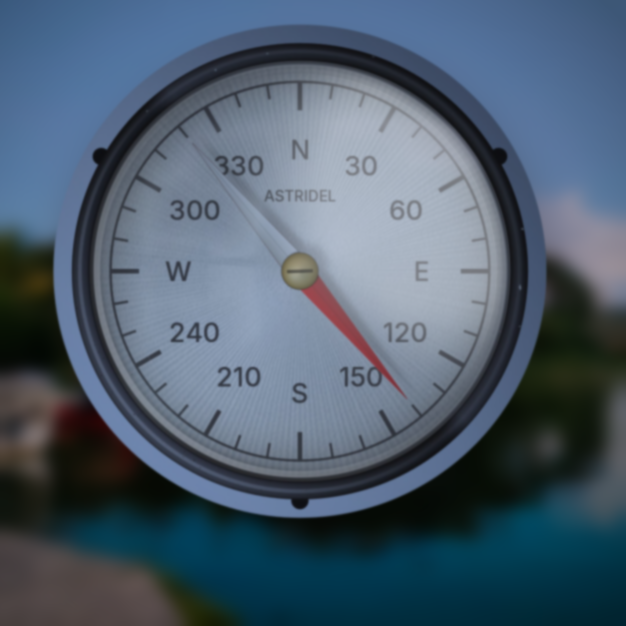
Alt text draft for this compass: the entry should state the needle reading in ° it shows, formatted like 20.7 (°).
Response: 140 (°)
